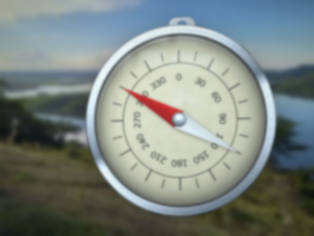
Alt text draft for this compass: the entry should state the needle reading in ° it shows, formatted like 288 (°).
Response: 300 (°)
